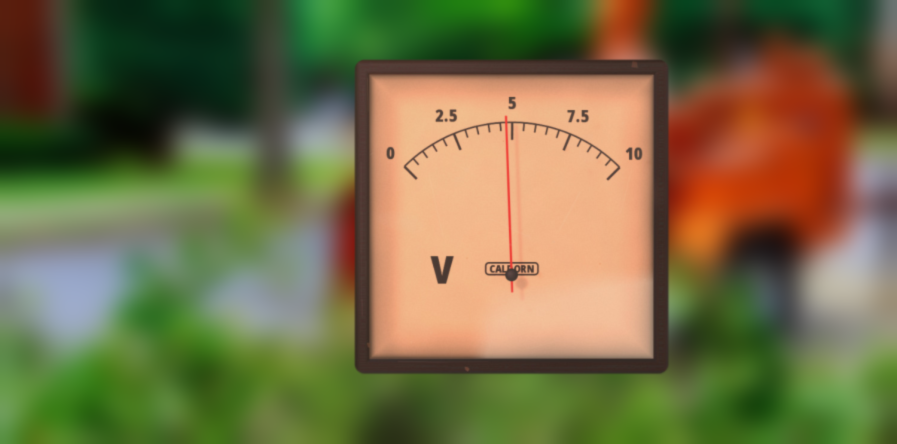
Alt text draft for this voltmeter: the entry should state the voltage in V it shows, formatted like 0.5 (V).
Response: 4.75 (V)
